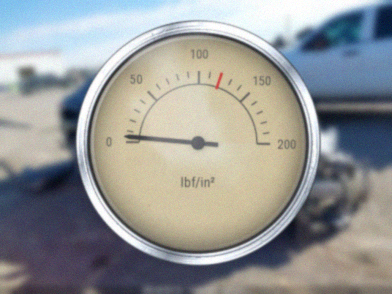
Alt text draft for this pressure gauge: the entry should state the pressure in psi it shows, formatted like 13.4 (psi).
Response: 5 (psi)
